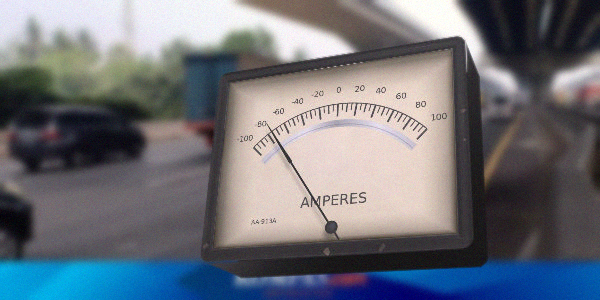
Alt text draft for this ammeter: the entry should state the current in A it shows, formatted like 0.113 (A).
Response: -75 (A)
